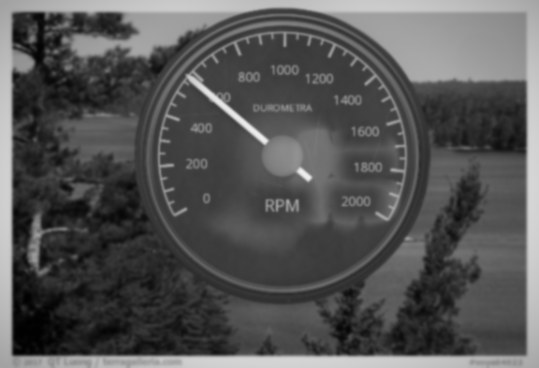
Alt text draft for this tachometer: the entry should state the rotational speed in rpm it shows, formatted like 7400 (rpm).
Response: 575 (rpm)
